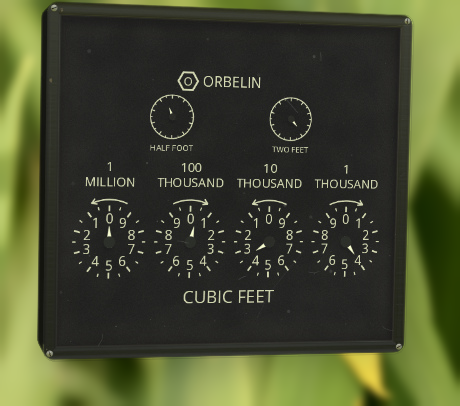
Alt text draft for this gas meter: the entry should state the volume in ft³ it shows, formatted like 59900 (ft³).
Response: 3400 (ft³)
